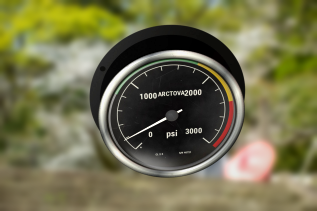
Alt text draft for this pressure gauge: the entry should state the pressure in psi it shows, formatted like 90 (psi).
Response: 200 (psi)
